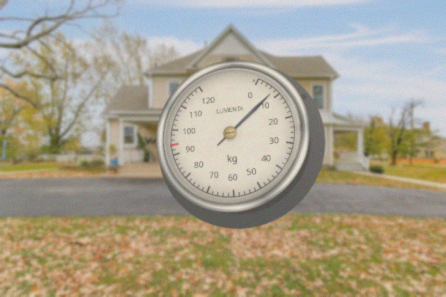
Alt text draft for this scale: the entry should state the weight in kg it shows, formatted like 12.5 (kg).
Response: 8 (kg)
